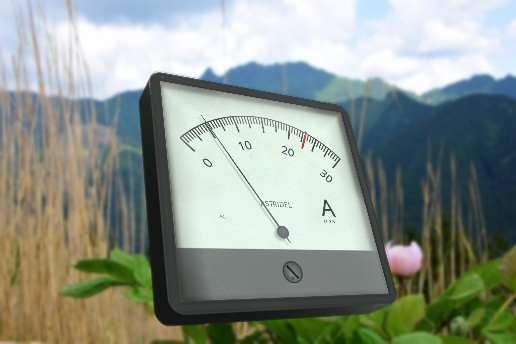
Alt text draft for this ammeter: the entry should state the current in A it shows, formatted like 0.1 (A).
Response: 5 (A)
